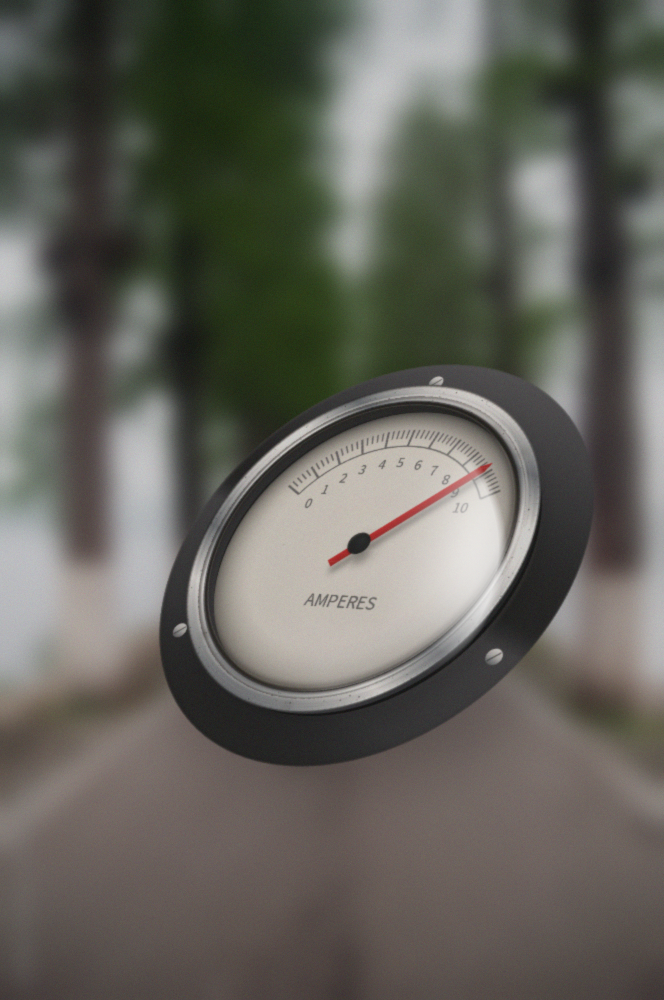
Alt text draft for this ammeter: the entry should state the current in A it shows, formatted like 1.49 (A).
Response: 9 (A)
